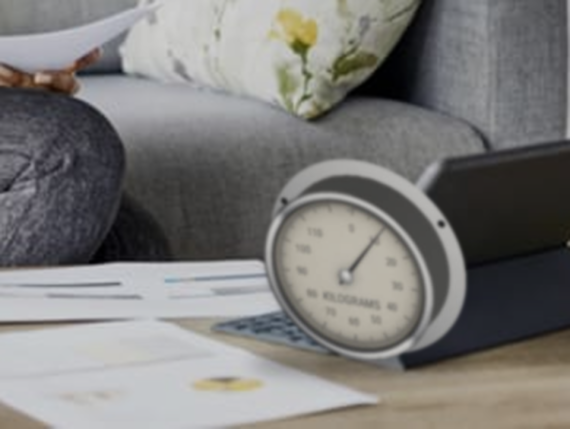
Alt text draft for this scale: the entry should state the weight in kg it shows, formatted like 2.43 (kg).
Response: 10 (kg)
